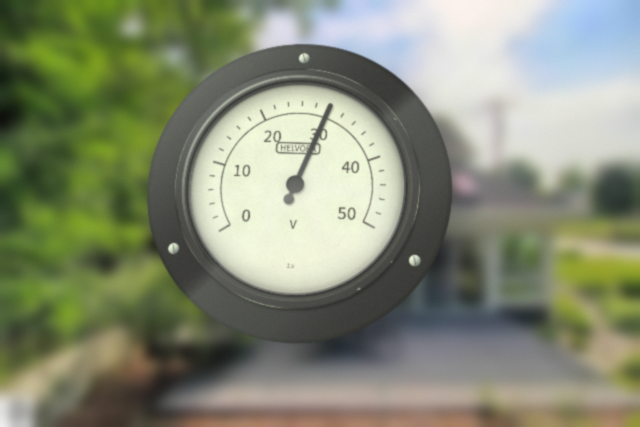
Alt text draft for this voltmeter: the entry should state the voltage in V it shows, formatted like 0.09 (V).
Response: 30 (V)
